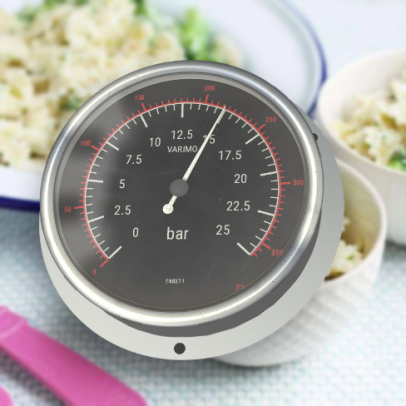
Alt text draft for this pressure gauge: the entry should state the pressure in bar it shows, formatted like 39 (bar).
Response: 15 (bar)
